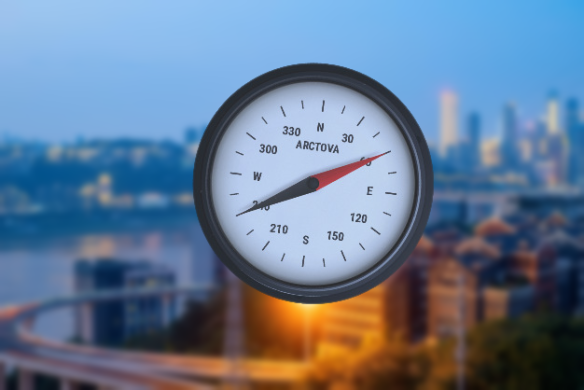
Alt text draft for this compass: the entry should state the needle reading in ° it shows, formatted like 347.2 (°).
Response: 60 (°)
